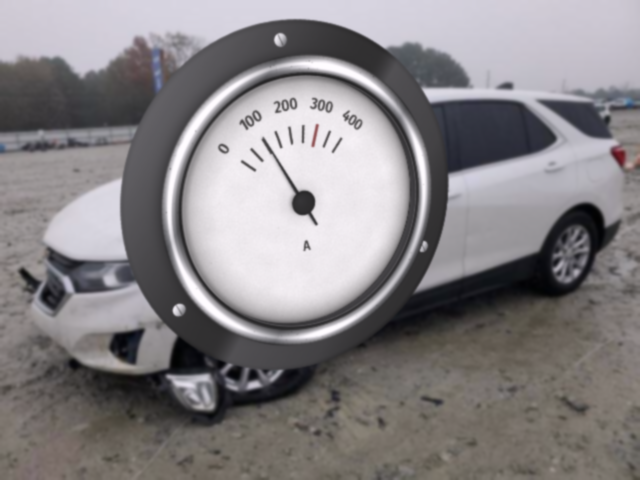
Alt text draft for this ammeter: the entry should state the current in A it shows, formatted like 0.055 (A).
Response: 100 (A)
